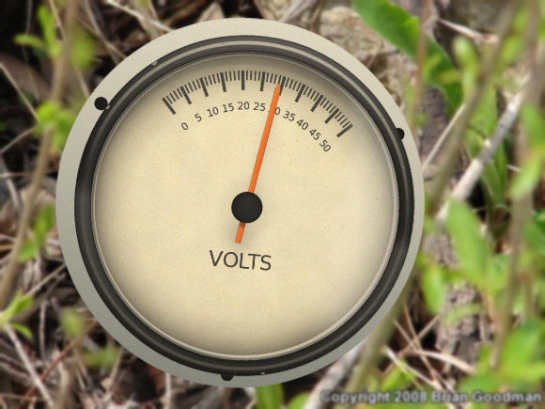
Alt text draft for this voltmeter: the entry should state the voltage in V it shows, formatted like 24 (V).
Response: 29 (V)
